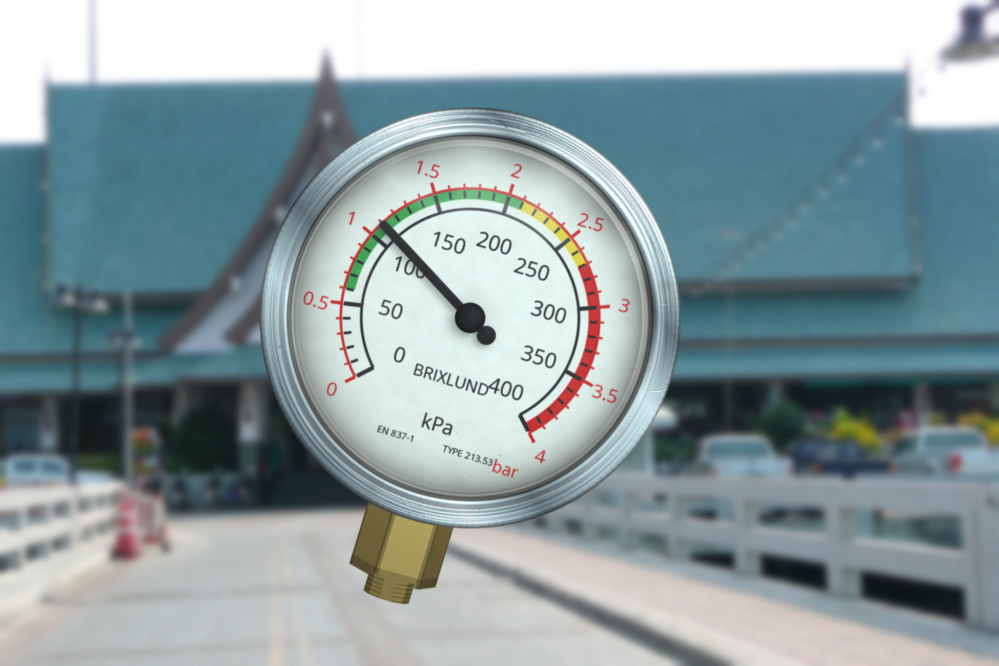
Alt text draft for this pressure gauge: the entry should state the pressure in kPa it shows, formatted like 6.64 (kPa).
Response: 110 (kPa)
